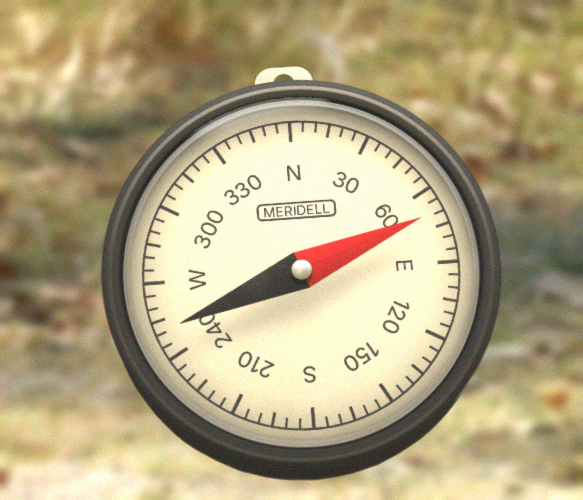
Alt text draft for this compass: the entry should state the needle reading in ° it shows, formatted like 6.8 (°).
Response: 70 (°)
